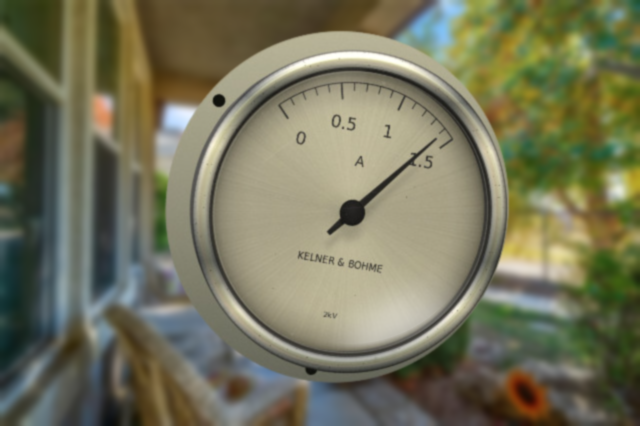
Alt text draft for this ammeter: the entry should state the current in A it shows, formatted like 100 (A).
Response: 1.4 (A)
